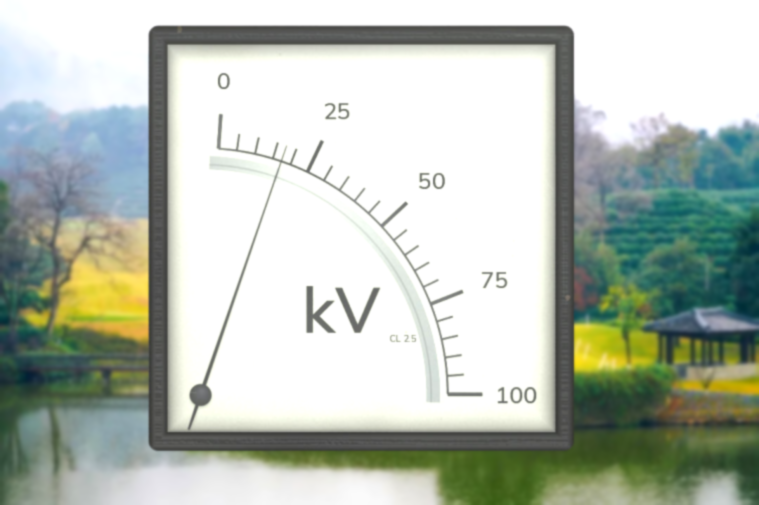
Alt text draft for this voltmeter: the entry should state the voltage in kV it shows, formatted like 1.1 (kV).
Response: 17.5 (kV)
